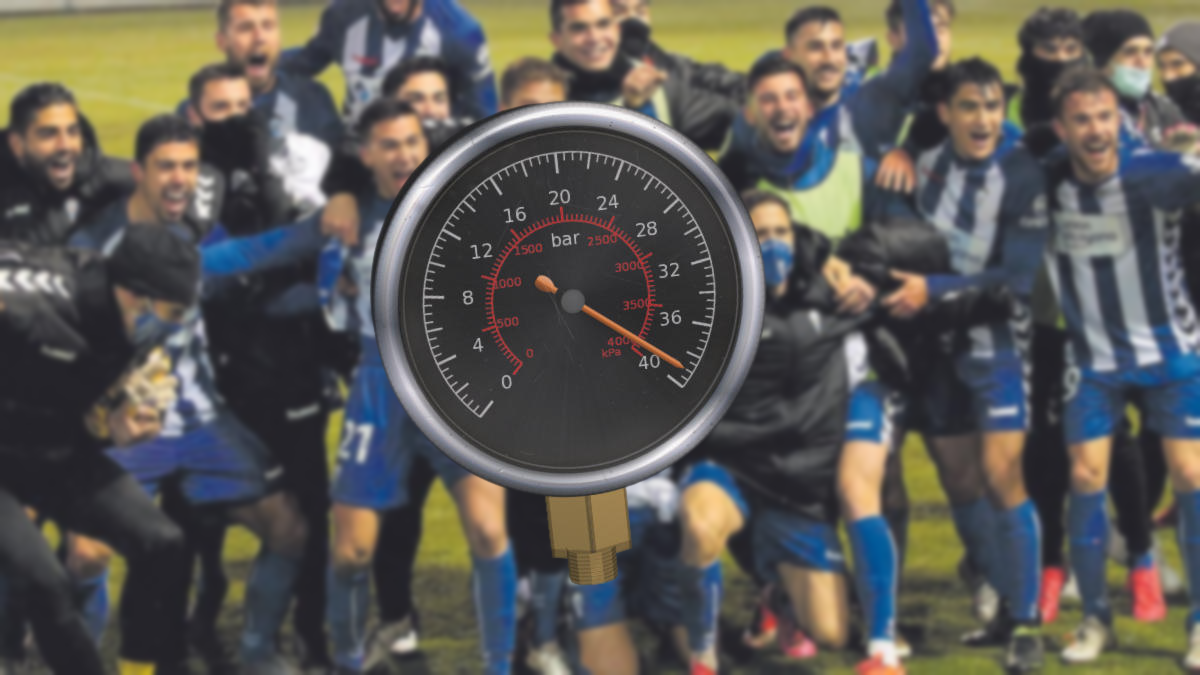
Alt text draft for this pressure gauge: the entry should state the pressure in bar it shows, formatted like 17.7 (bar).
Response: 39 (bar)
